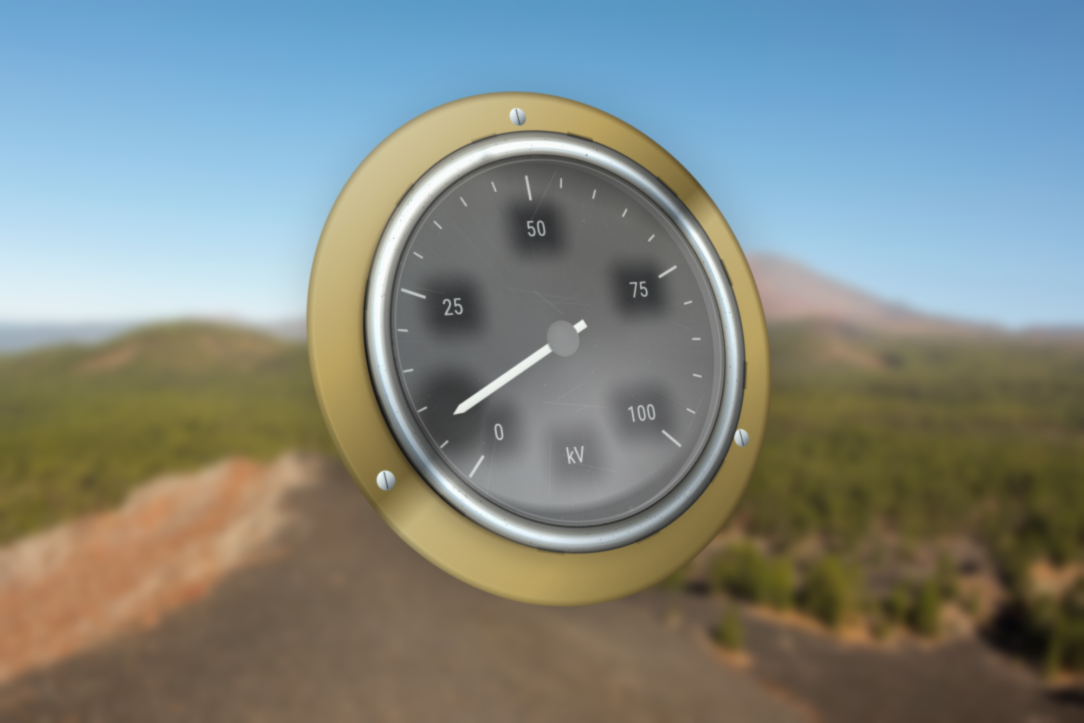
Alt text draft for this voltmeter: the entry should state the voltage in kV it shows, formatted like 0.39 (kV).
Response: 7.5 (kV)
